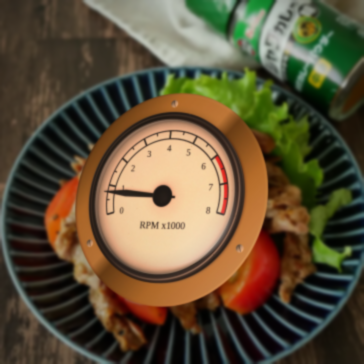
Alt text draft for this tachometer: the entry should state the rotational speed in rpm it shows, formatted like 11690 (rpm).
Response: 750 (rpm)
